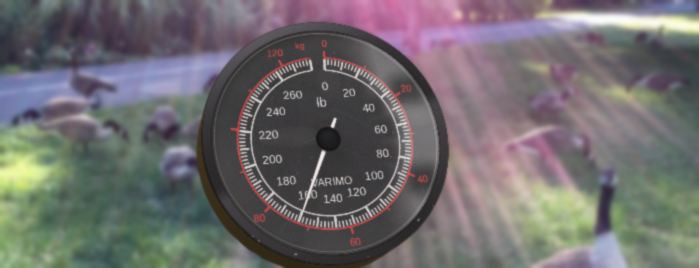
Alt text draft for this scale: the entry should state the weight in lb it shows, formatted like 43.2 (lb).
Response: 160 (lb)
